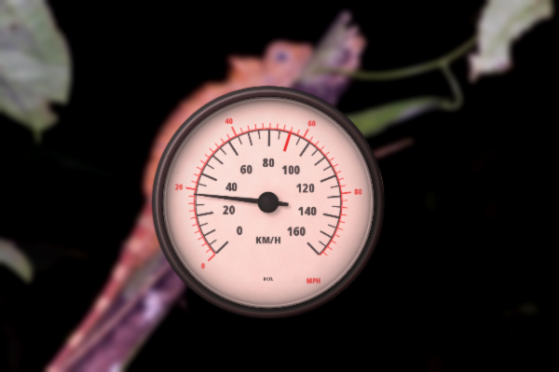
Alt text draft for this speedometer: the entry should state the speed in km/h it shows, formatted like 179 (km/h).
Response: 30 (km/h)
